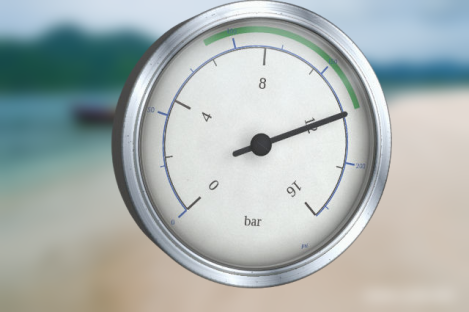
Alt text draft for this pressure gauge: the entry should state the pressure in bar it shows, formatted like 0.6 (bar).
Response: 12 (bar)
